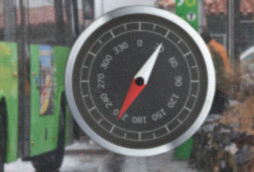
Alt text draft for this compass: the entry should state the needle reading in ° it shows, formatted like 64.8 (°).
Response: 210 (°)
